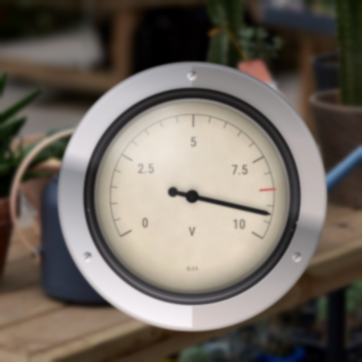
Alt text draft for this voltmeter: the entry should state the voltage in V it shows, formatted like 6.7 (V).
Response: 9.25 (V)
